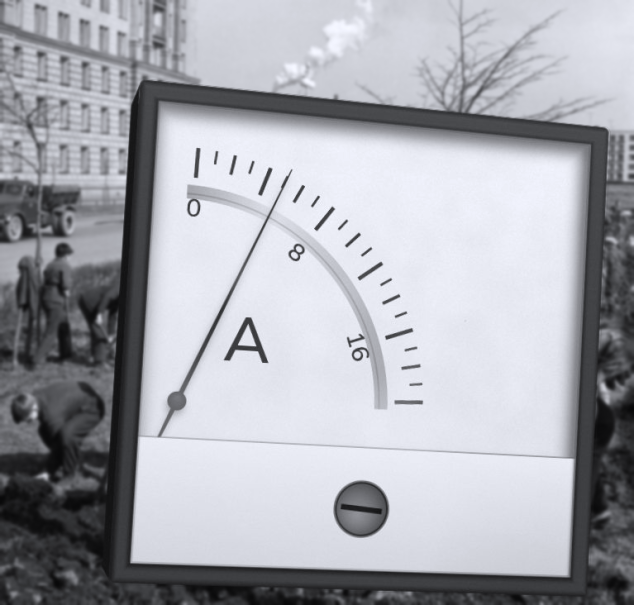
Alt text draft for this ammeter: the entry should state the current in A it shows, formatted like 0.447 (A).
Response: 5 (A)
